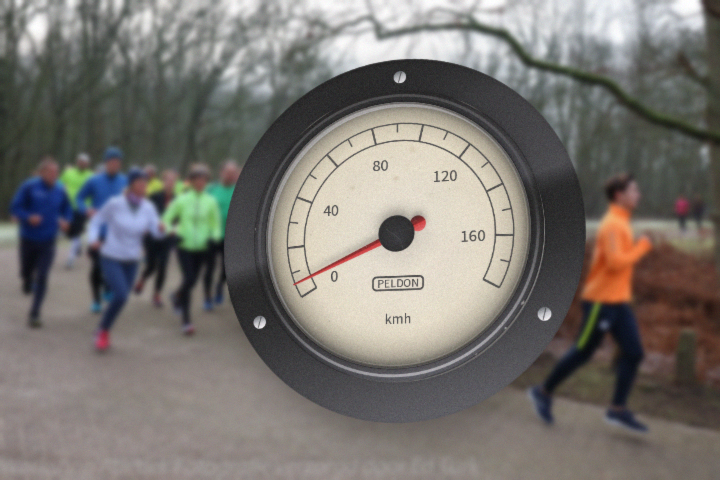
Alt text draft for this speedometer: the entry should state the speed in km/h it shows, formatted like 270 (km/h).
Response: 5 (km/h)
